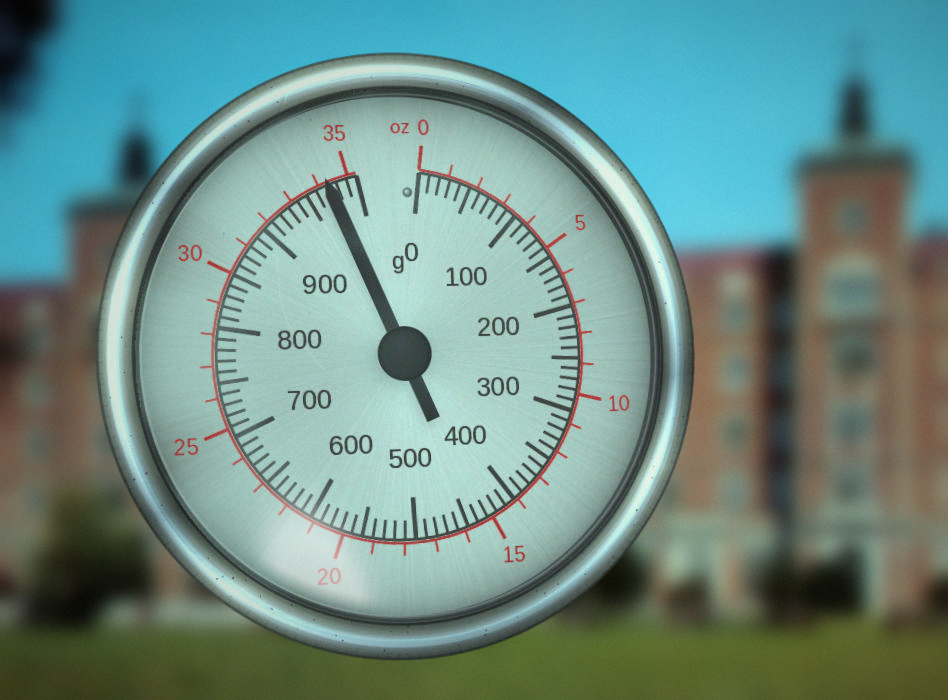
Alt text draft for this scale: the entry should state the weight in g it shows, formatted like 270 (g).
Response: 970 (g)
